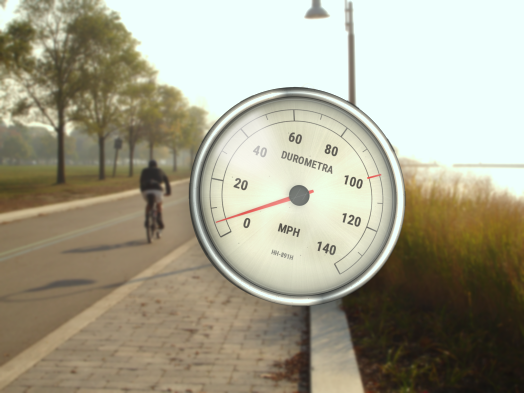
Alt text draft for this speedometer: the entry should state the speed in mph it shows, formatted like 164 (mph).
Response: 5 (mph)
